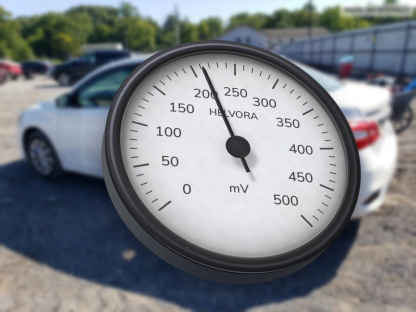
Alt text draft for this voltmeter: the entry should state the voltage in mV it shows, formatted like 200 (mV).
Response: 210 (mV)
